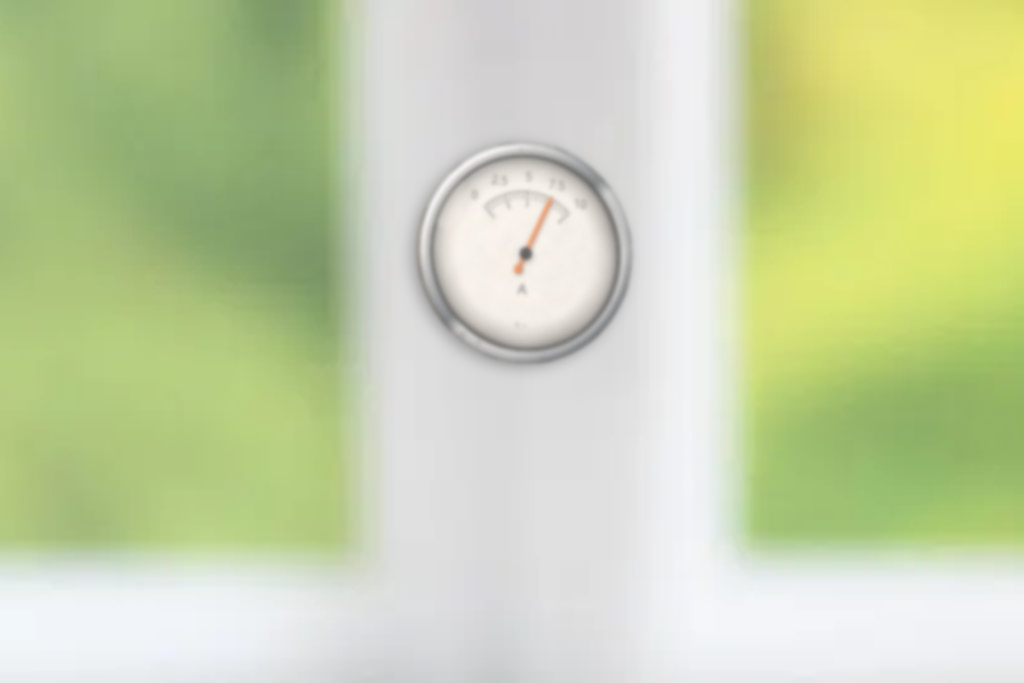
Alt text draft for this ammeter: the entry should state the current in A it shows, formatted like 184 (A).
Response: 7.5 (A)
